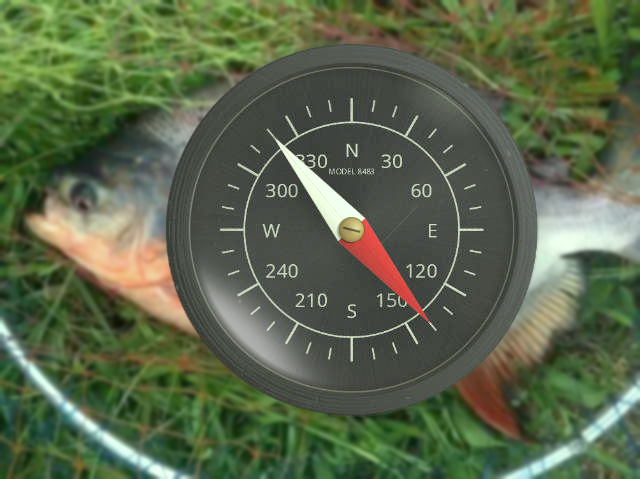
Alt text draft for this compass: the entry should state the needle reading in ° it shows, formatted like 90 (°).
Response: 140 (°)
